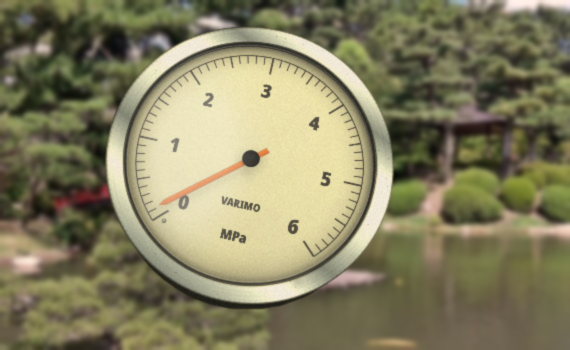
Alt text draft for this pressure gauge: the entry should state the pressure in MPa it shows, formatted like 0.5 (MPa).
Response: 0.1 (MPa)
